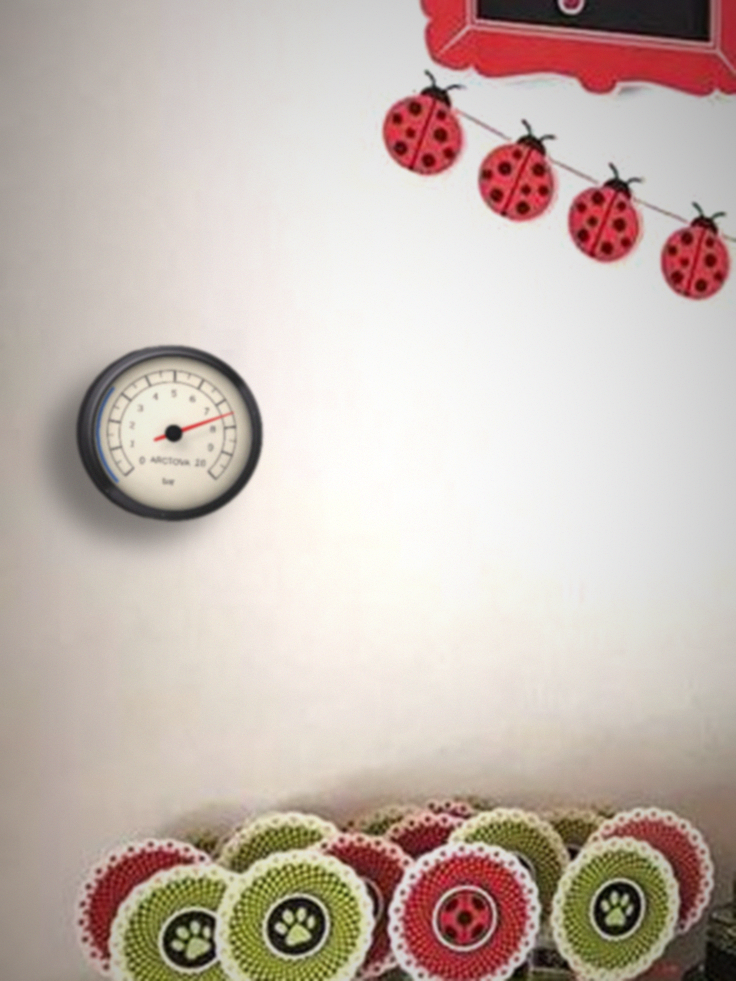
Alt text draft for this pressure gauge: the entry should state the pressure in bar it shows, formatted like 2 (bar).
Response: 7.5 (bar)
